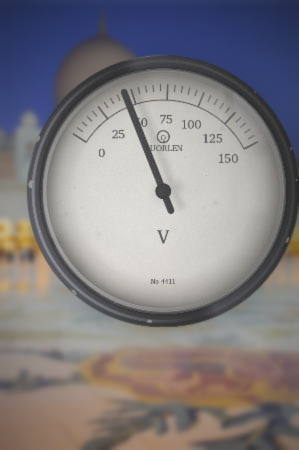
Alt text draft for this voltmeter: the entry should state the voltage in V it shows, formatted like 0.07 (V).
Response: 45 (V)
